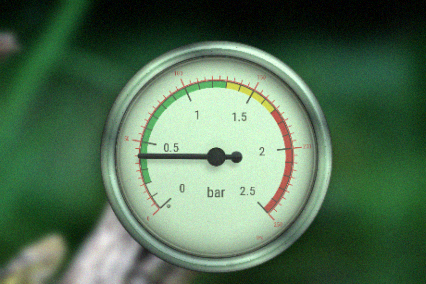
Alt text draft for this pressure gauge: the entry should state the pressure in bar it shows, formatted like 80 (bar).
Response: 0.4 (bar)
